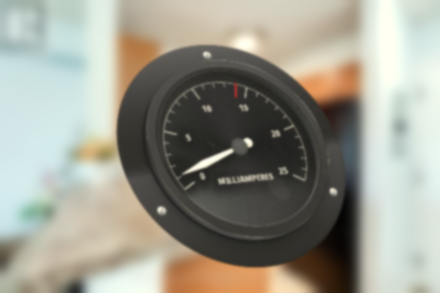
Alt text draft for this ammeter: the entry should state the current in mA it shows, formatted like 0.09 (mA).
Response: 1 (mA)
